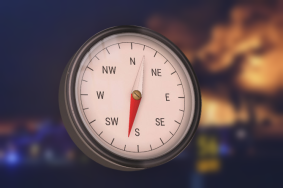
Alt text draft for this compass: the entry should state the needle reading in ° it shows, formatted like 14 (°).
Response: 195 (°)
